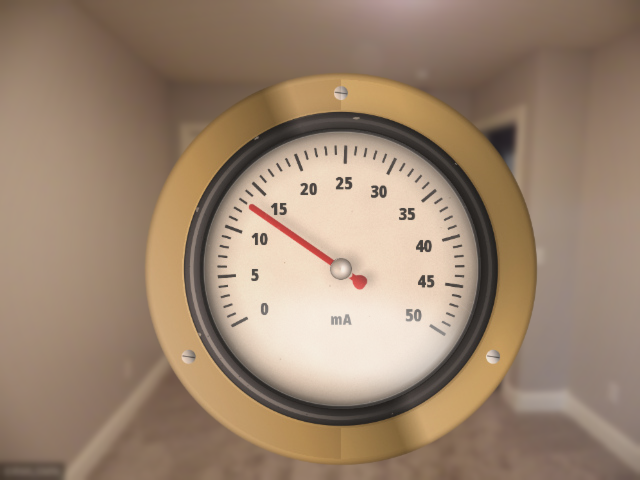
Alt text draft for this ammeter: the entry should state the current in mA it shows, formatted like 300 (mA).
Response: 13 (mA)
